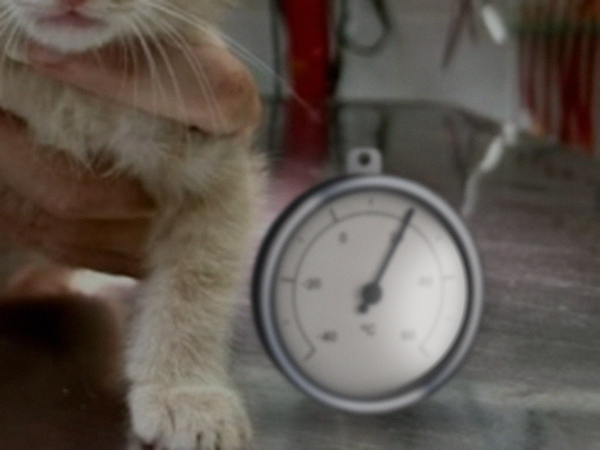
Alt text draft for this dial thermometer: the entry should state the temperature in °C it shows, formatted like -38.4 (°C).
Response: 20 (°C)
